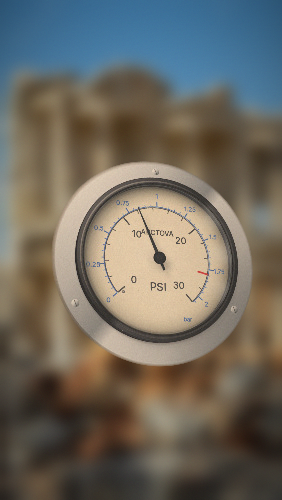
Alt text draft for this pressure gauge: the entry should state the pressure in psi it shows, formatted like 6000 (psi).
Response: 12 (psi)
